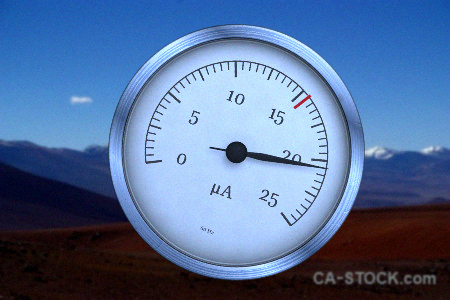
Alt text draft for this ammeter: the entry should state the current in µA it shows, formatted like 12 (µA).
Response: 20.5 (µA)
